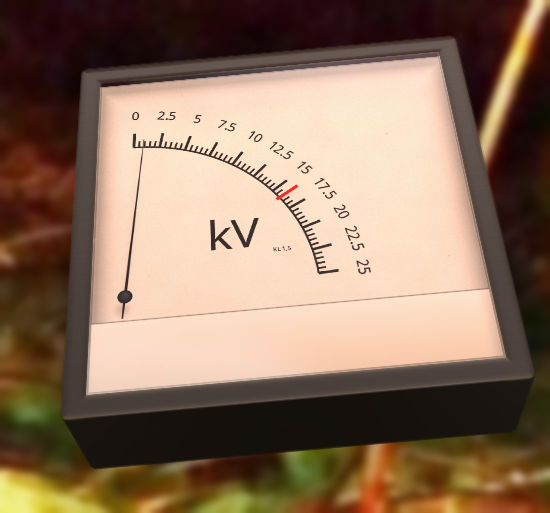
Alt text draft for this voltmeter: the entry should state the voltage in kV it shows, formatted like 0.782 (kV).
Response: 1 (kV)
